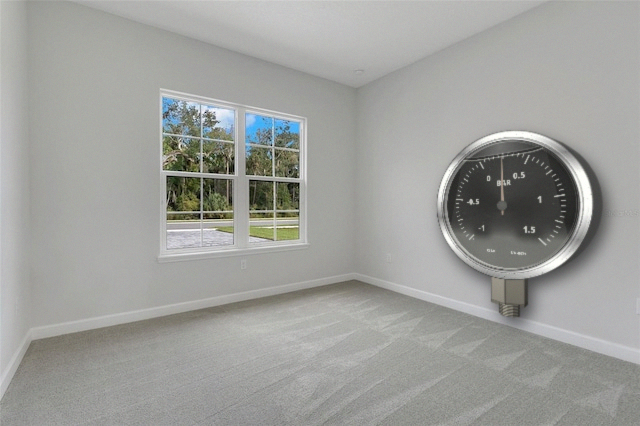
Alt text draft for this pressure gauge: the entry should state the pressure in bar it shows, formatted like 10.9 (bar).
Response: 0.25 (bar)
